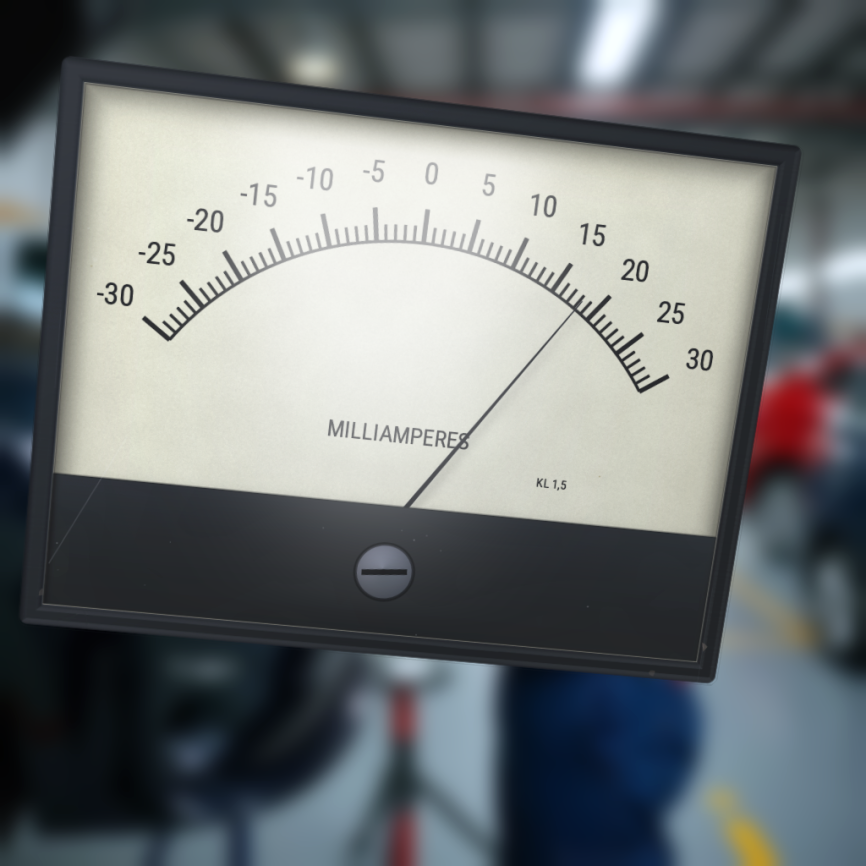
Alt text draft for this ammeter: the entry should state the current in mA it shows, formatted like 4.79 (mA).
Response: 18 (mA)
